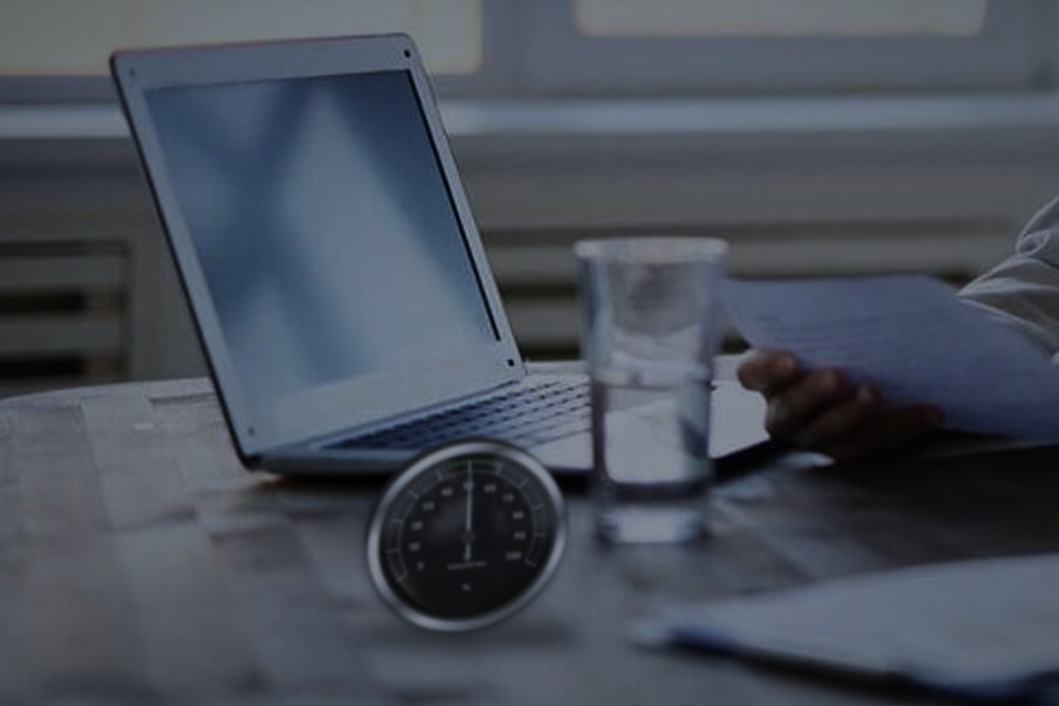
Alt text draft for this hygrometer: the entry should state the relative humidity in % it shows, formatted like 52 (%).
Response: 50 (%)
